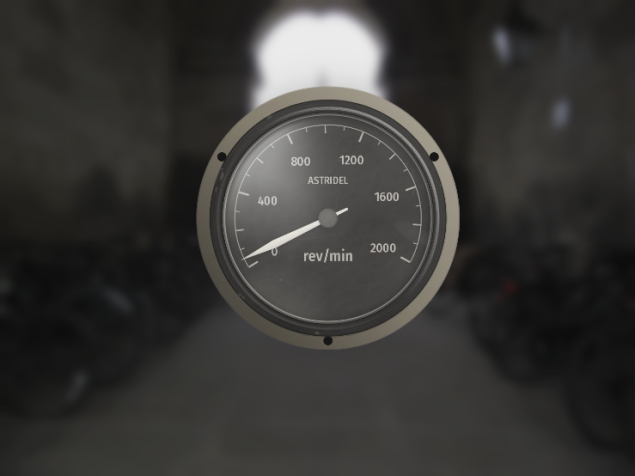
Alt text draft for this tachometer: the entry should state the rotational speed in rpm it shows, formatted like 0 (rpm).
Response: 50 (rpm)
